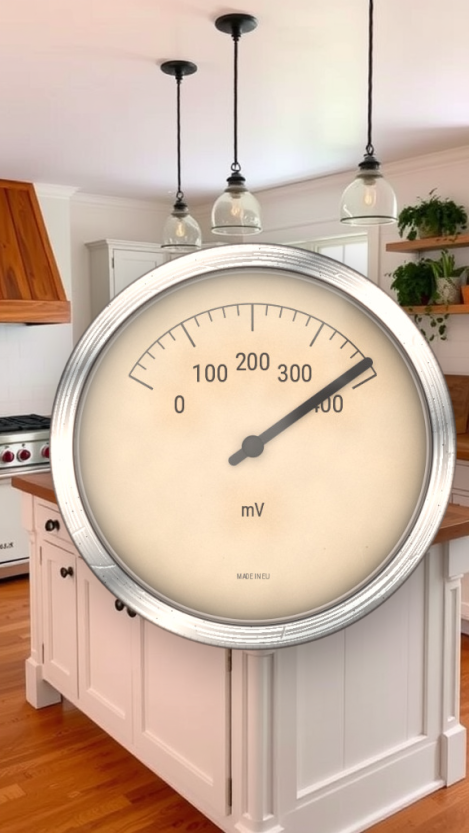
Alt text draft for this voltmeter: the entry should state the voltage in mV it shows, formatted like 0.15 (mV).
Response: 380 (mV)
